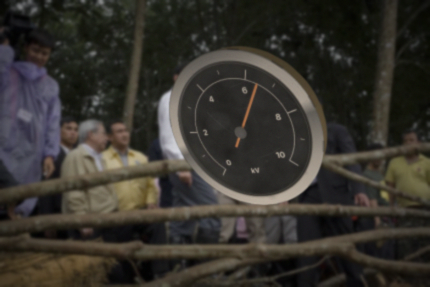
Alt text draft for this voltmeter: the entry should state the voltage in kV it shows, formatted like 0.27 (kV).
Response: 6.5 (kV)
